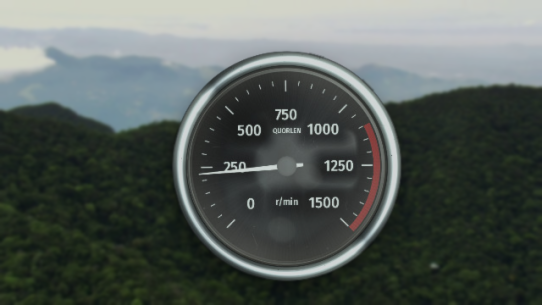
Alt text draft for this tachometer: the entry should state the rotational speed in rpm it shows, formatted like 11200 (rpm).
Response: 225 (rpm)
